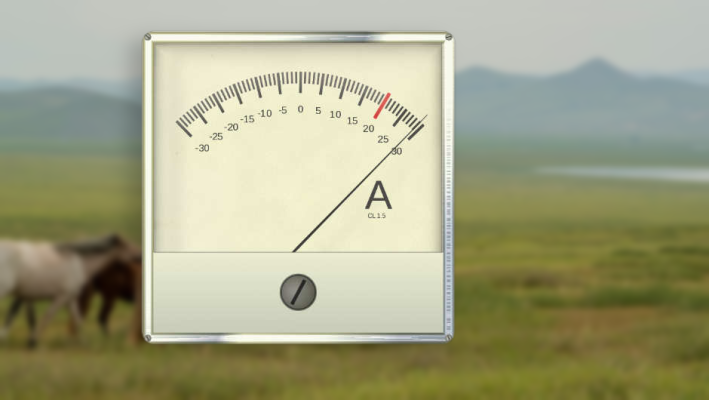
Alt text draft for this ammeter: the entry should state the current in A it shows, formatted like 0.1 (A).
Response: 29 (A)
